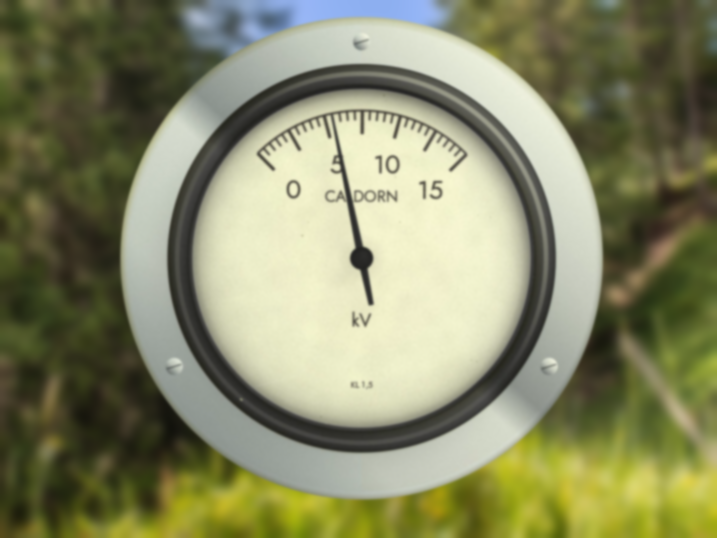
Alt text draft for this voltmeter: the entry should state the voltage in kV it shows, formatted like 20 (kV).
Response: 5.5 (kV)
